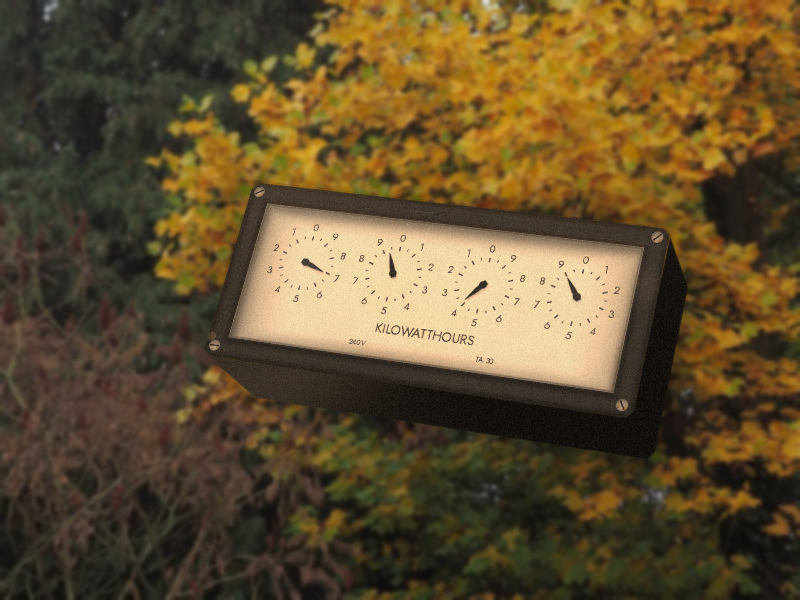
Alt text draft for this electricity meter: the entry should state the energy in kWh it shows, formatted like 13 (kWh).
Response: 6939 (kWh)
